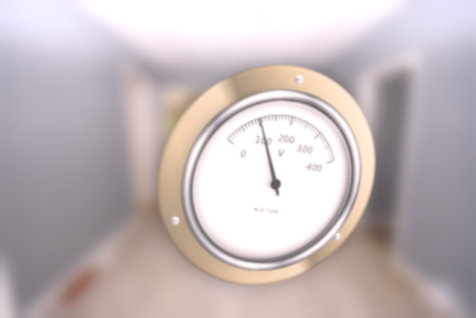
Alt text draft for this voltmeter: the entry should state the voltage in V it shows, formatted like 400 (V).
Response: 100 (V)
